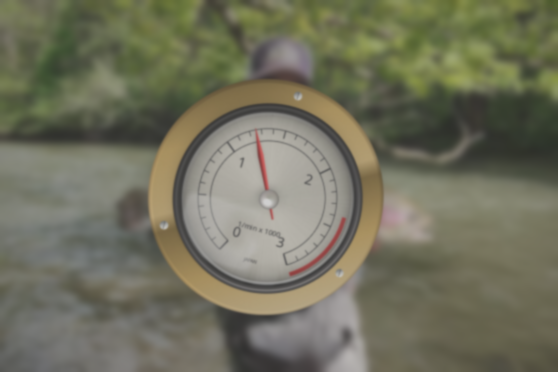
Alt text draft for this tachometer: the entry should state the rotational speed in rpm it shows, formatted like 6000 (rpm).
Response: 1250 (rpm)
